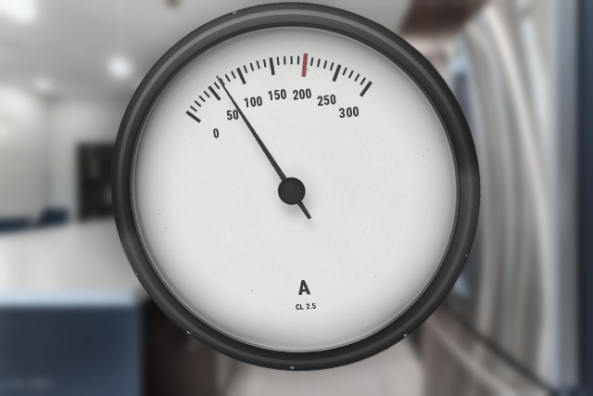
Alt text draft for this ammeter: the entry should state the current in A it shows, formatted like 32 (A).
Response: 70 (A)
